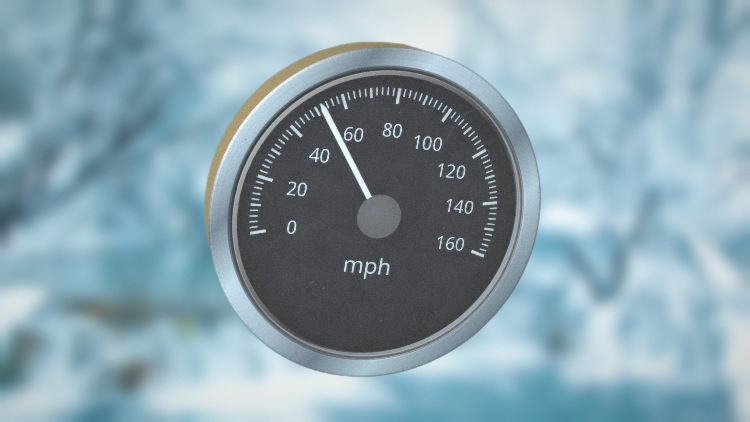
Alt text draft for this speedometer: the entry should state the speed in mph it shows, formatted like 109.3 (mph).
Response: 52 (mph)
